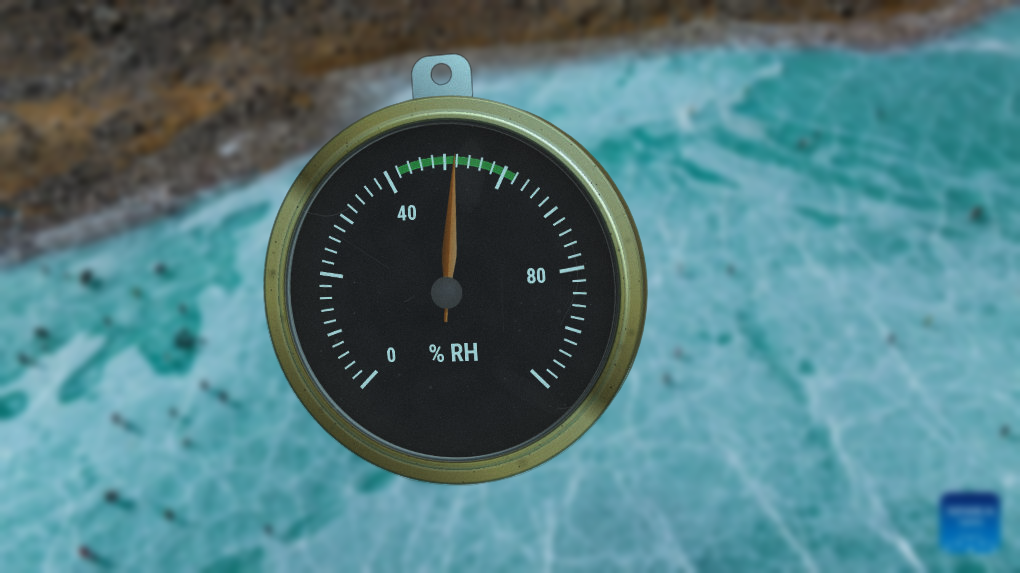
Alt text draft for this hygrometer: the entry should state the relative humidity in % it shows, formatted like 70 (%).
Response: 52 (%)
